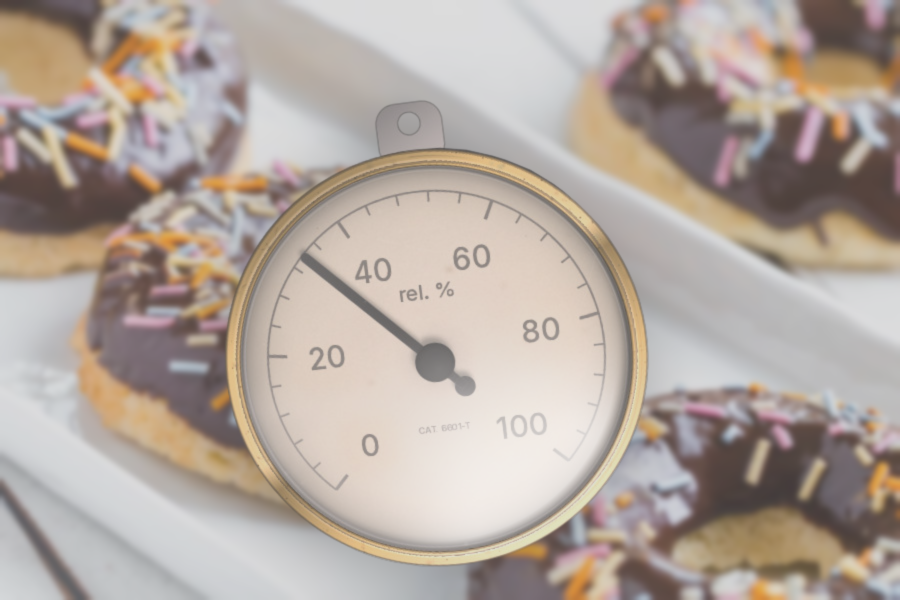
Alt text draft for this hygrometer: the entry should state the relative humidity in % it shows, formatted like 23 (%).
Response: 34 (%)
